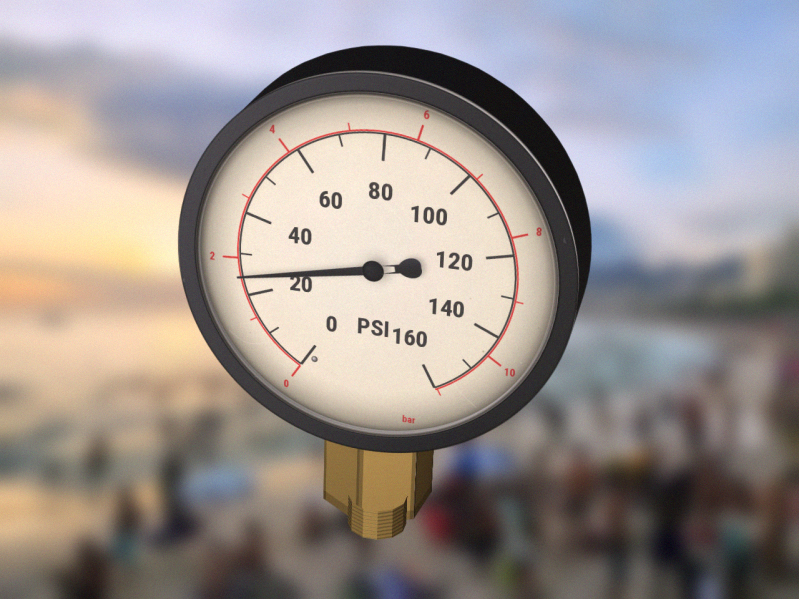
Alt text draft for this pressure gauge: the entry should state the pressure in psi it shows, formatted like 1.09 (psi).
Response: 25 (psi)
